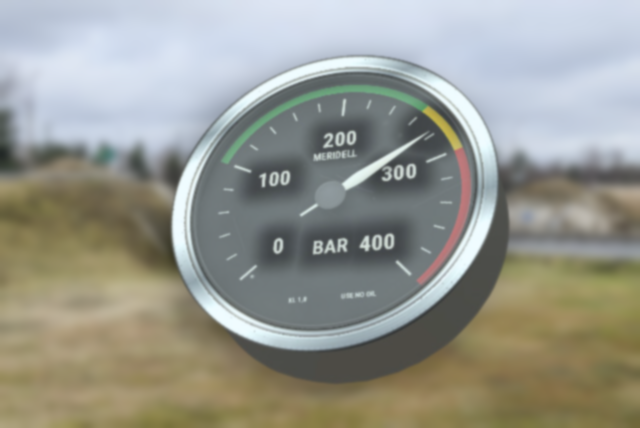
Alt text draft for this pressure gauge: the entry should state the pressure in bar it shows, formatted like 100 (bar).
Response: 280 (bar)
